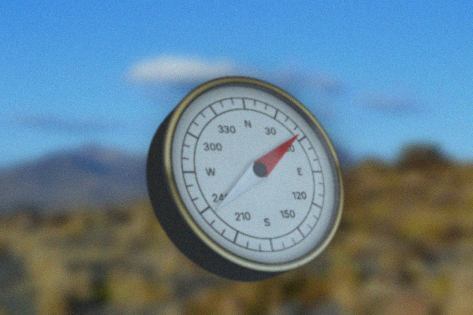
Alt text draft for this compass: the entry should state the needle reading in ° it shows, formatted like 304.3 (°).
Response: 55 (°)
